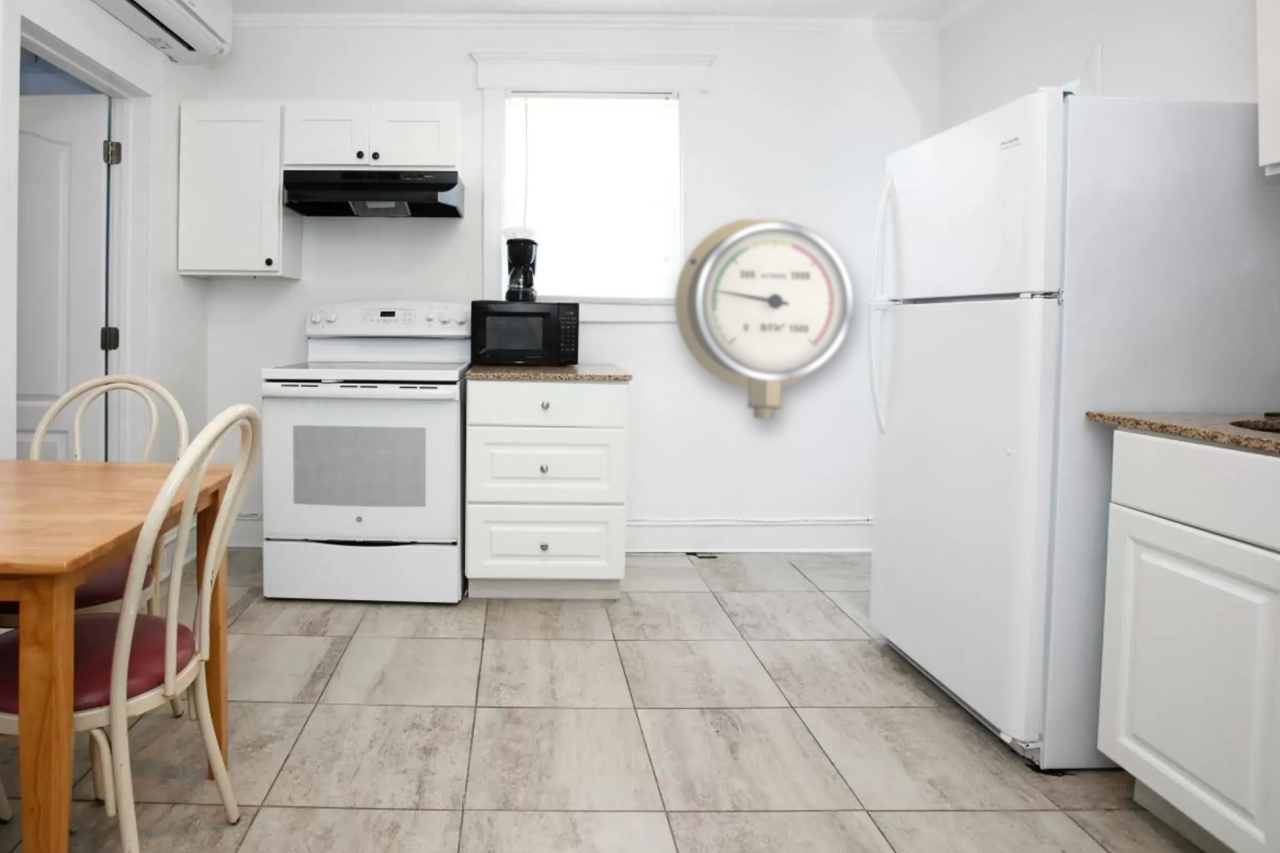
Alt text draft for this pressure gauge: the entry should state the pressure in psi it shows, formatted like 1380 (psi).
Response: 300 (psi)
